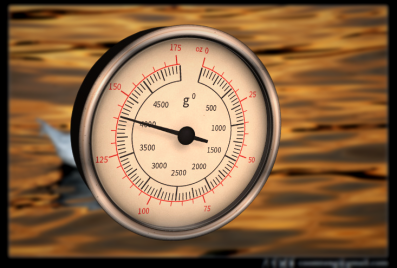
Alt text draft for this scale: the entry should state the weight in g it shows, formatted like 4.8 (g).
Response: 4000 (g)
